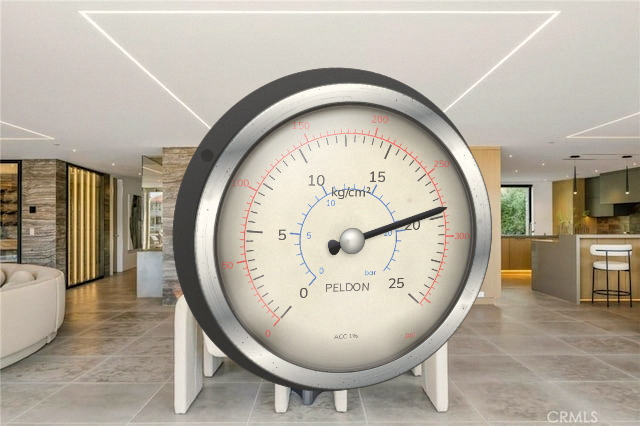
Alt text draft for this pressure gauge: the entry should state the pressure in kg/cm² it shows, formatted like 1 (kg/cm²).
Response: 19.5 (kg/cm²)
